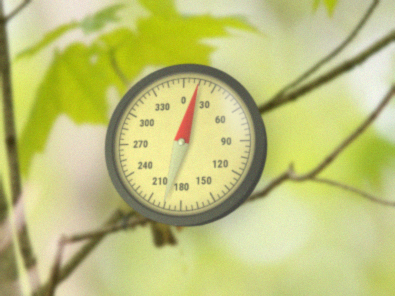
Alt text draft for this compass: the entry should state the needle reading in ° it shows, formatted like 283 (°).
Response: 15 (°)
